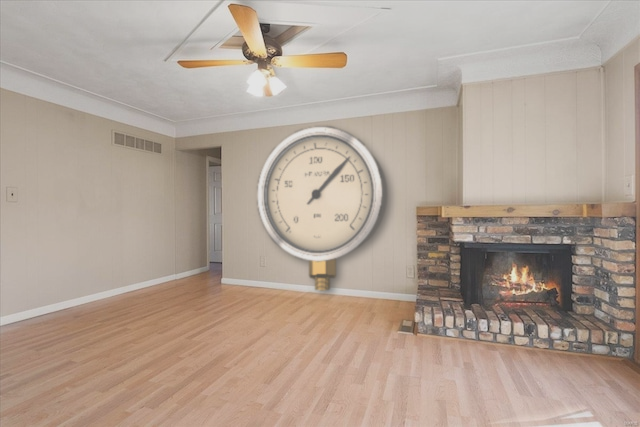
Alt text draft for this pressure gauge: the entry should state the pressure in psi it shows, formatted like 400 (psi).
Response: 135 (psi)
